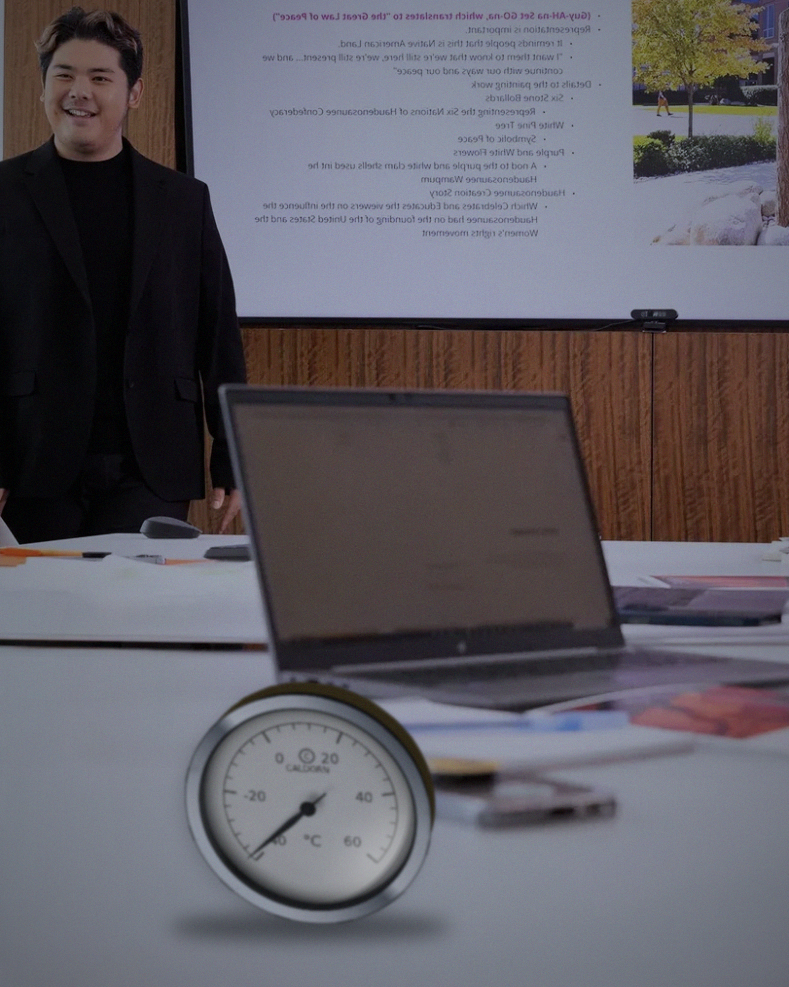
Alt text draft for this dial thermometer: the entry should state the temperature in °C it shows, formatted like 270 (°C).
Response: -38 (°C)
